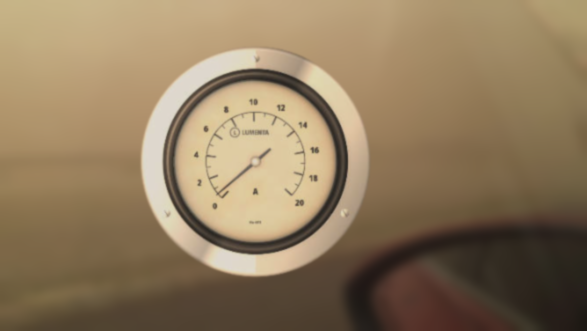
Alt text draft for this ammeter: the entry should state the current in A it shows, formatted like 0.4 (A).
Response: 0.5 (A)
